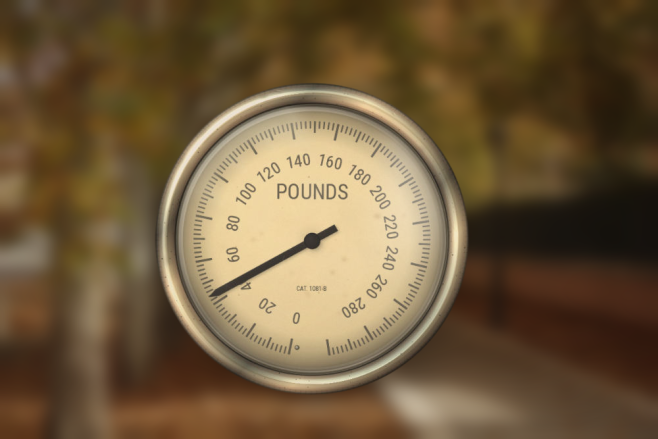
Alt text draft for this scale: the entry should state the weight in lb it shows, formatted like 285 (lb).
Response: 44 (lb)
